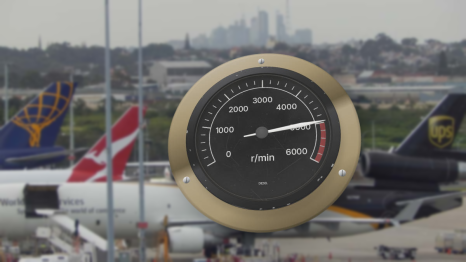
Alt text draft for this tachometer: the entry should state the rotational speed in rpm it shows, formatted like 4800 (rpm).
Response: 5000 (rpm)
